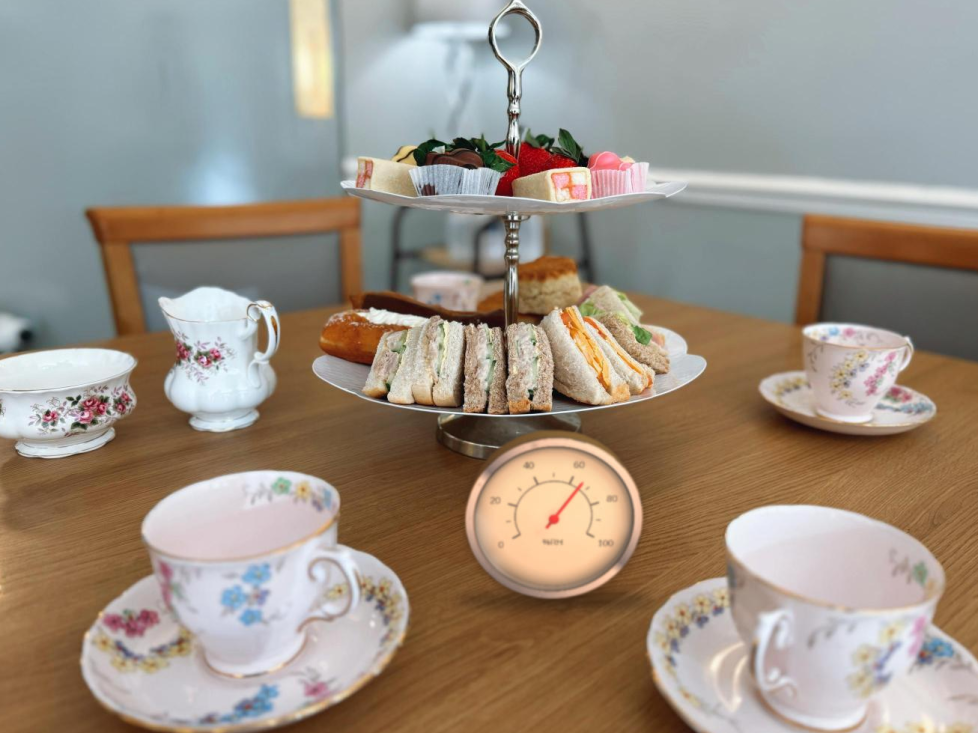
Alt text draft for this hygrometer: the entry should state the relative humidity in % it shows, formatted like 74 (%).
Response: 65 (%)
